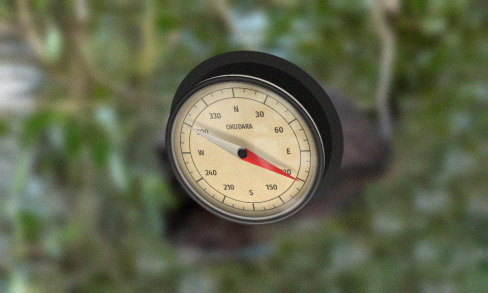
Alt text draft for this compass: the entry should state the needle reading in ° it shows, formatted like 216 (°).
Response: 120 (°)
